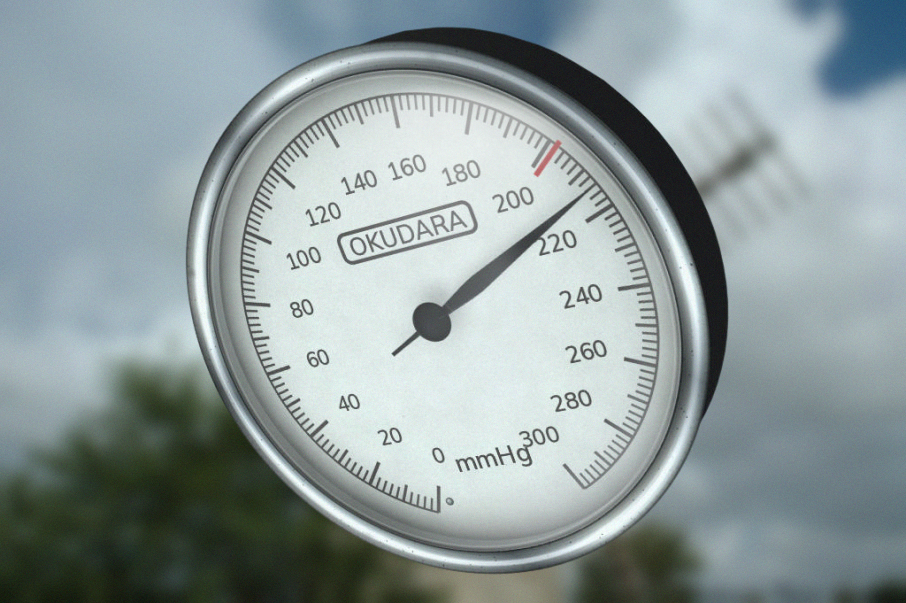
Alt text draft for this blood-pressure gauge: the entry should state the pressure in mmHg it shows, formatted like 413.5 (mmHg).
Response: 214 (mmHg)
